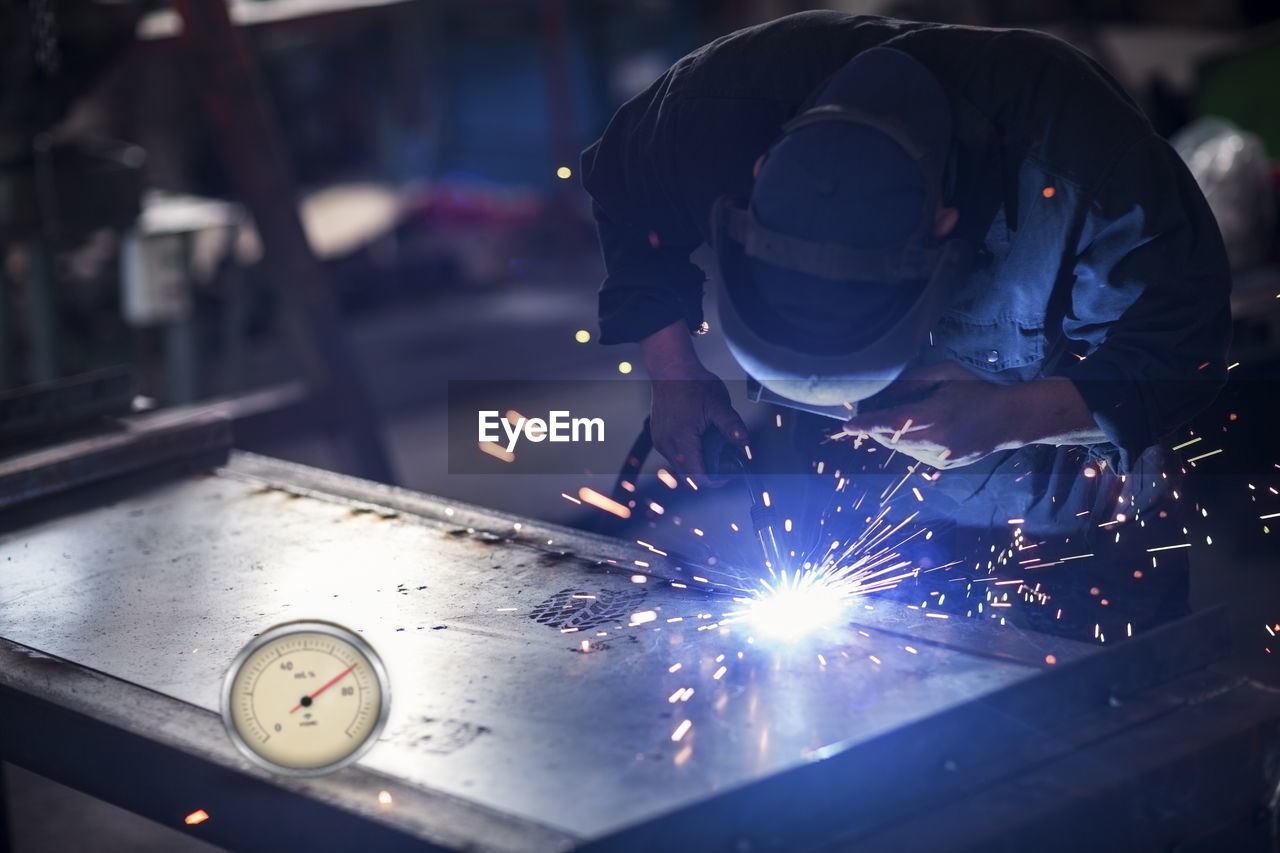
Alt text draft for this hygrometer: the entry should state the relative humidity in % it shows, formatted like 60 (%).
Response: 70 (%)
